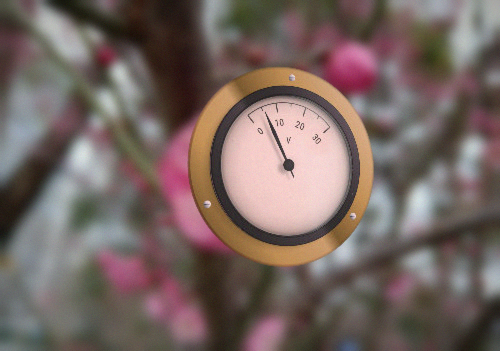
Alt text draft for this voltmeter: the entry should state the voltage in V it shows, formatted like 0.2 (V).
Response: 5 (V)
